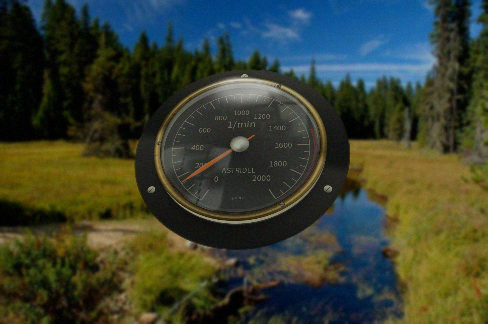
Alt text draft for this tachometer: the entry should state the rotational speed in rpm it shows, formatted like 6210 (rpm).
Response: 150 (rpm)
